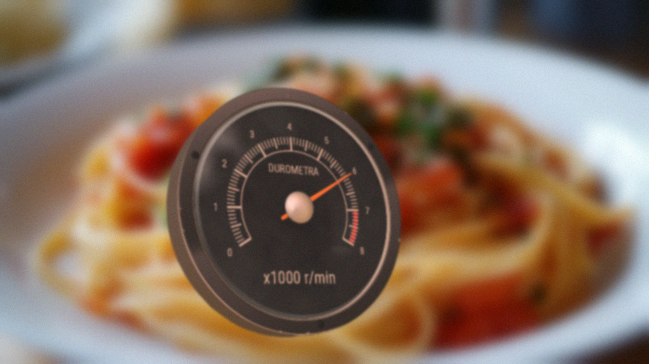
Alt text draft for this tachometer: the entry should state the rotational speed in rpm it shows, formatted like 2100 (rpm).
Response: 6000 (rpm)
